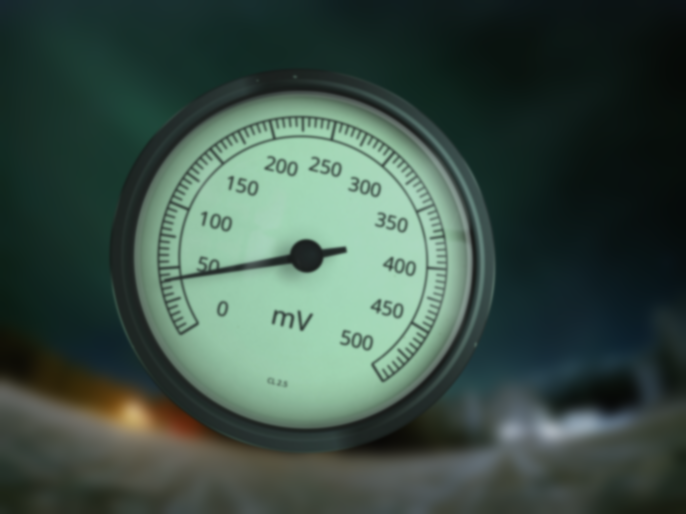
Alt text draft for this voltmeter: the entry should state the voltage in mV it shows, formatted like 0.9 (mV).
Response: 40 (mV)
